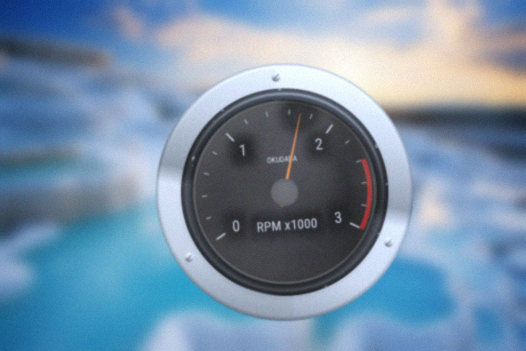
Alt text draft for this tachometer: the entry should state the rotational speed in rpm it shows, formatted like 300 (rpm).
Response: 1700 (rpm)
